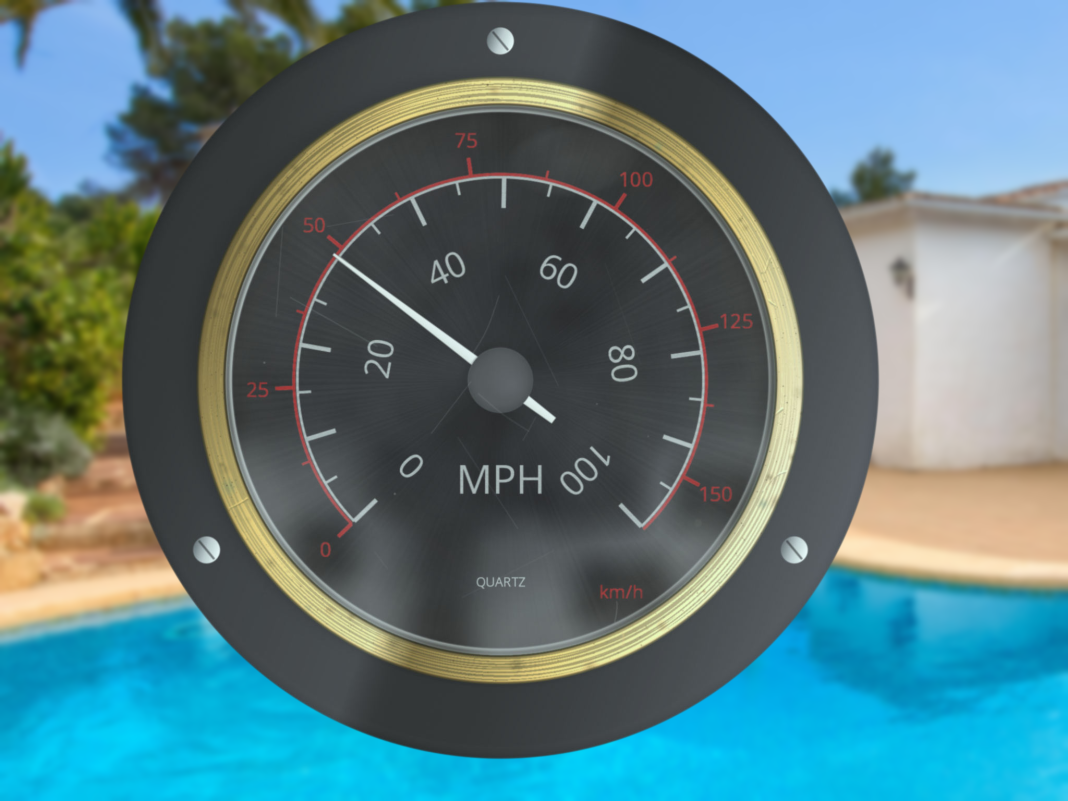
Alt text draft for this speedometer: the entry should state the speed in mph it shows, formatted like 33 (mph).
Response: 30 (mph)
